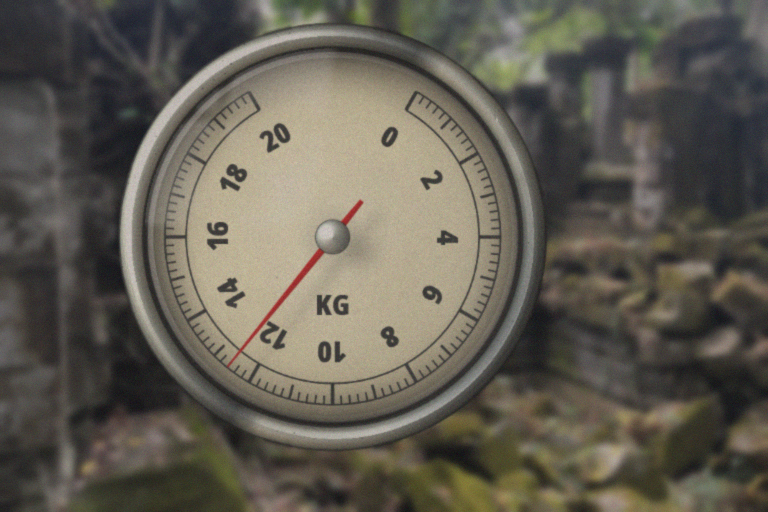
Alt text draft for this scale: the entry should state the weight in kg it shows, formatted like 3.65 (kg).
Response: 12.6 (kg)
